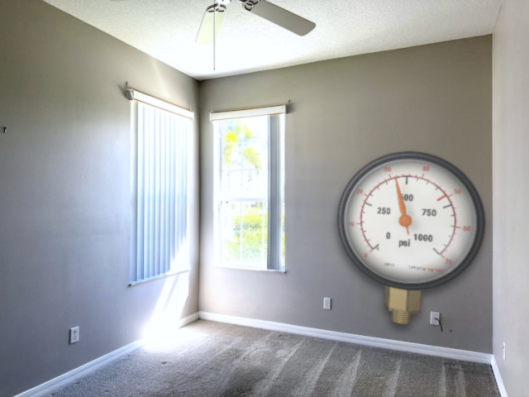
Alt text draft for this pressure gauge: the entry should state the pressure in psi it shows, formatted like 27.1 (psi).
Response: 450 (psi)
